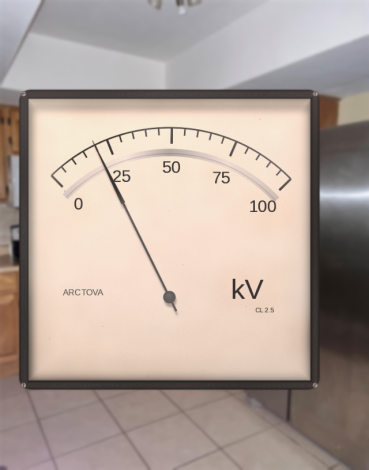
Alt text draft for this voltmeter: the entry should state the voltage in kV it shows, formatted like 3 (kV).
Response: 20 (kV)
